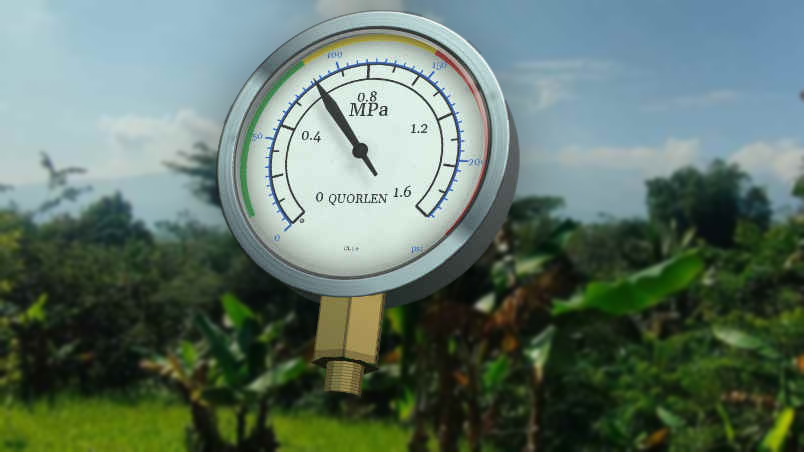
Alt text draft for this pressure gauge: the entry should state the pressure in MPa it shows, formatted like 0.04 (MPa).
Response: 0.6 (MPa)
